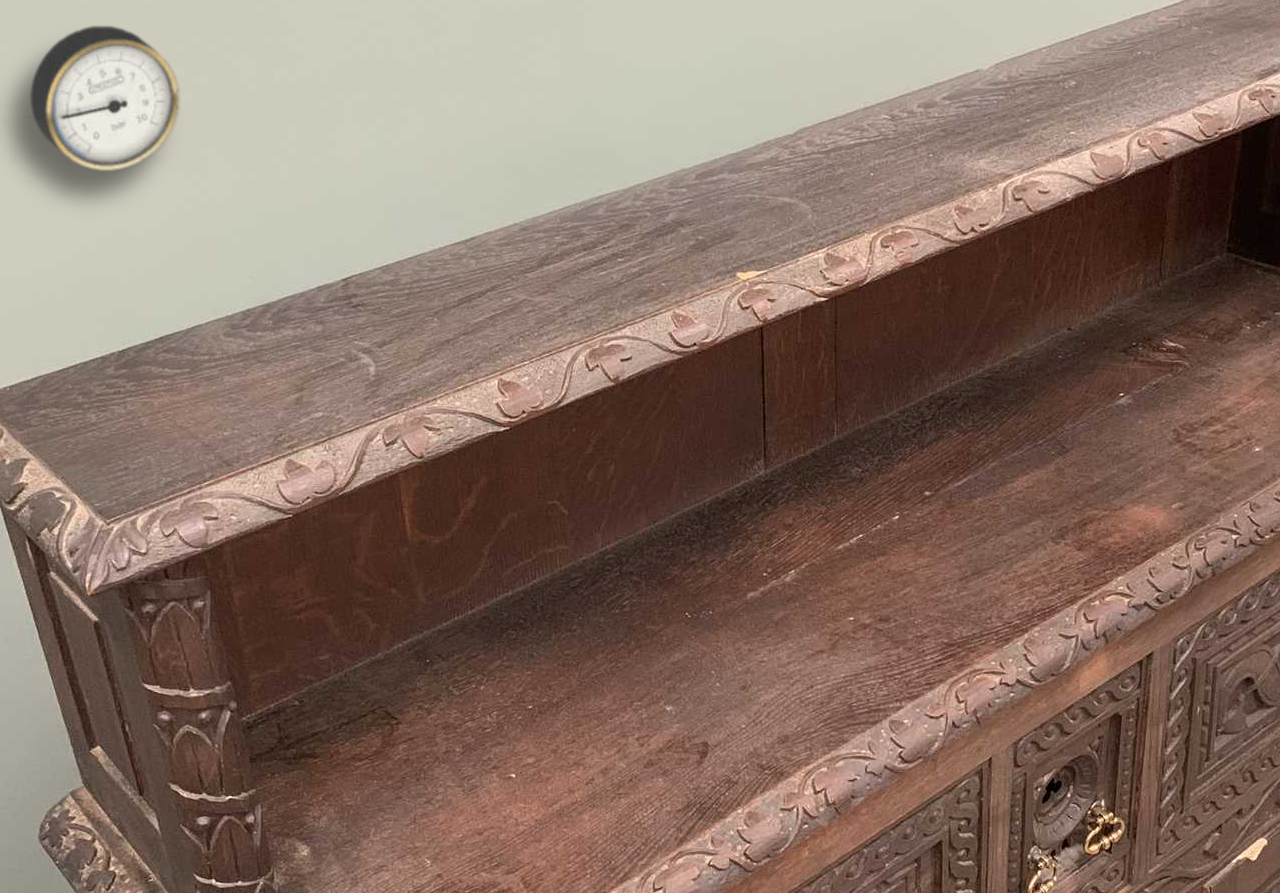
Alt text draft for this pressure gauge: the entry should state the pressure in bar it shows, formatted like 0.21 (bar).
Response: 2 (bar)
